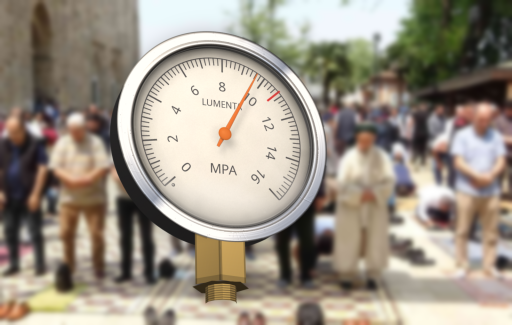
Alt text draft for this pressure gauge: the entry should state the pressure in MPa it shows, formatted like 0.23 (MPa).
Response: 9.6 (MPa)
